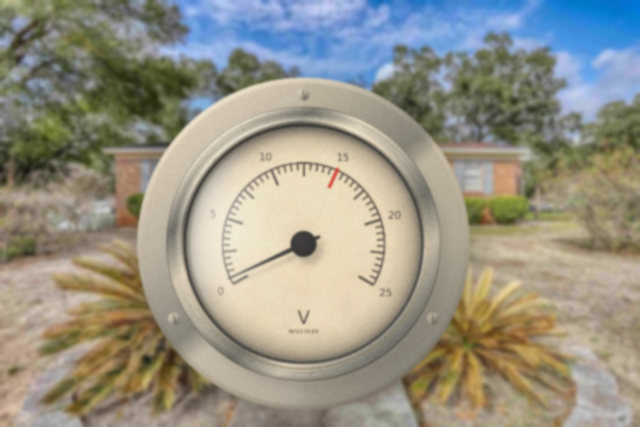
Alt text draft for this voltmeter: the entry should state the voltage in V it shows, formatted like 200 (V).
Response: 0.5 (V)
